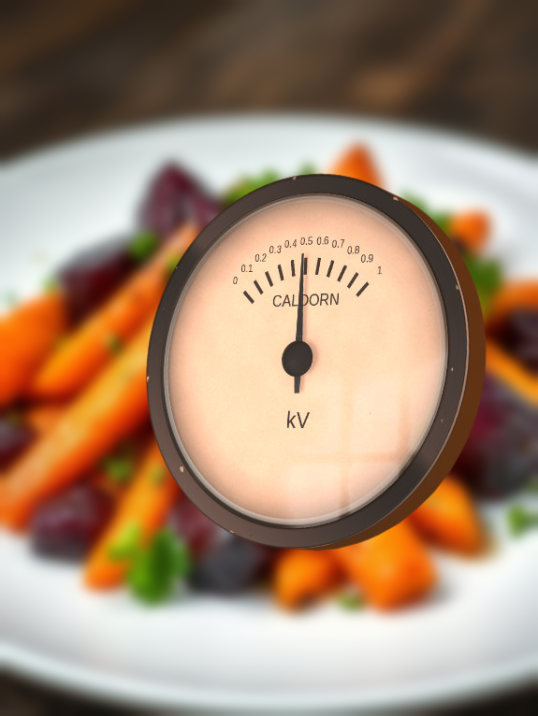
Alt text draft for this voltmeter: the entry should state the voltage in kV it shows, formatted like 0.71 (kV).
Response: 0.5 (kV)
